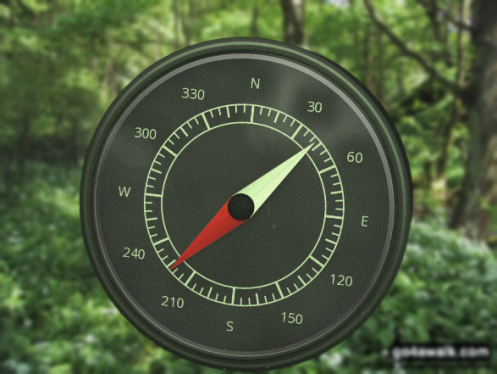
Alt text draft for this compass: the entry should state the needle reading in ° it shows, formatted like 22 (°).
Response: 222.5 (°)
